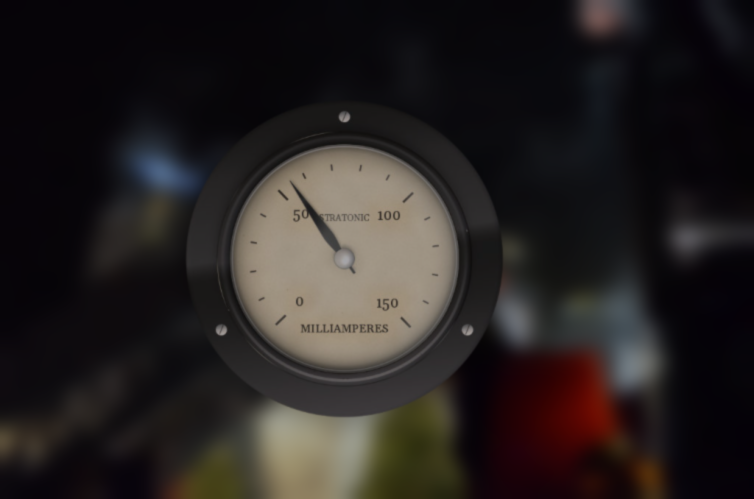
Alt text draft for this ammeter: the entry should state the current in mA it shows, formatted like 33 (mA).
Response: 55 (mA)
